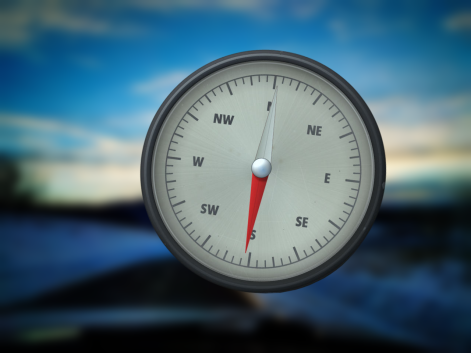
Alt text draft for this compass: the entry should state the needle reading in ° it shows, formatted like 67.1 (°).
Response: 182.5 (°)
